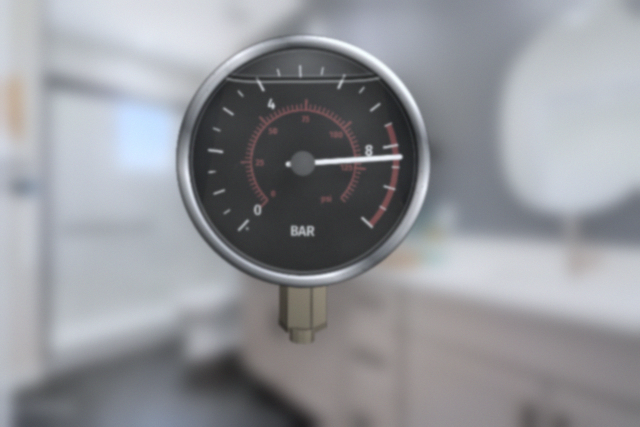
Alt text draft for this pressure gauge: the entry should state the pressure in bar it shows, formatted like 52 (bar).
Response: 8.25 (bar)
